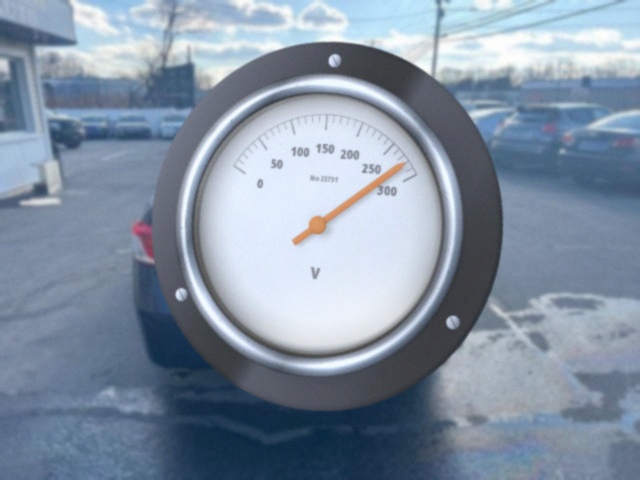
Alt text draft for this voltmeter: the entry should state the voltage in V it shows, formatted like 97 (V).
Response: 280 (V)
